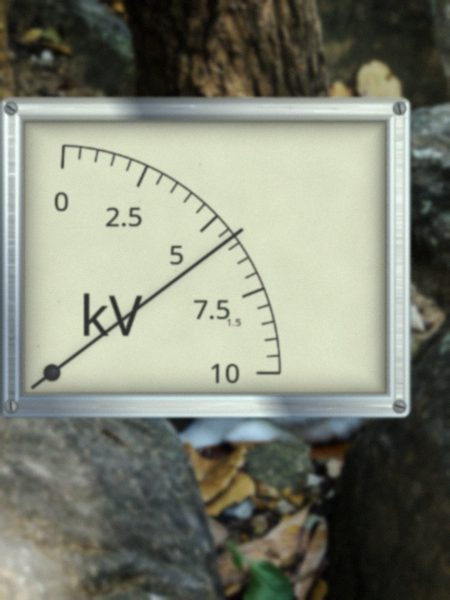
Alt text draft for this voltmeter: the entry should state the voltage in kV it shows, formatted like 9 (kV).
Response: 5.75 (kV)
